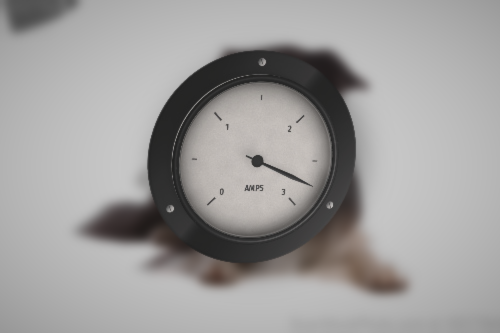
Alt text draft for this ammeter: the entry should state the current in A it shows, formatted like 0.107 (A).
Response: 2.75 (A)
